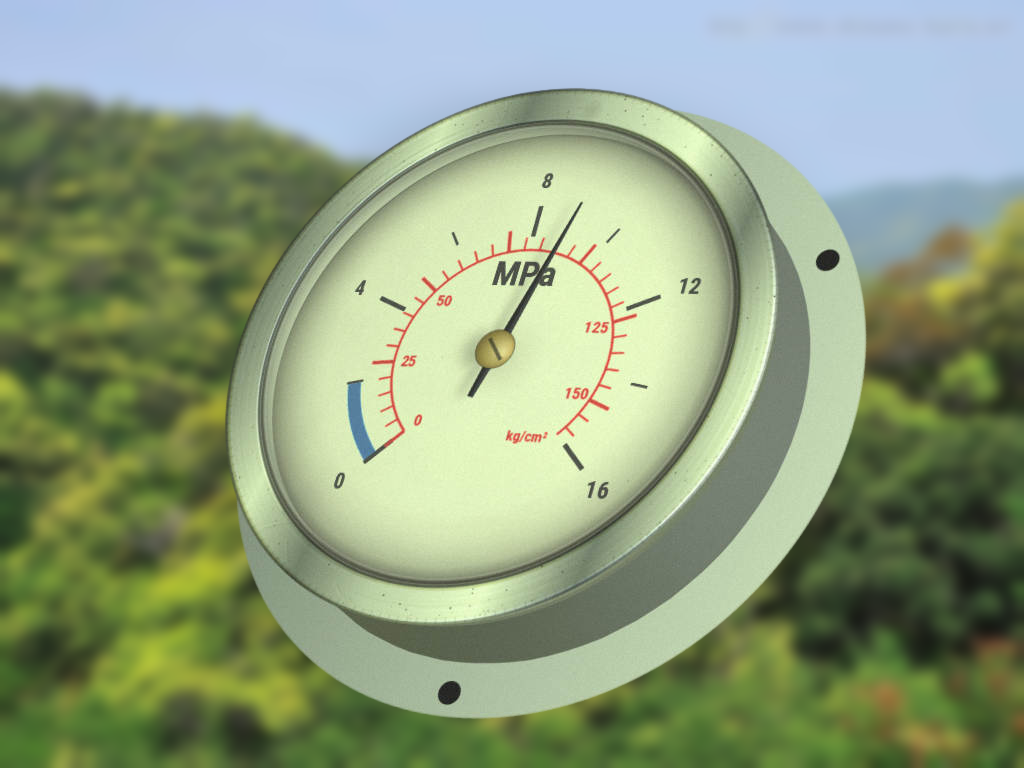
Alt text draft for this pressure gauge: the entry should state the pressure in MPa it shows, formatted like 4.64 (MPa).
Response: 9 (MPa)
